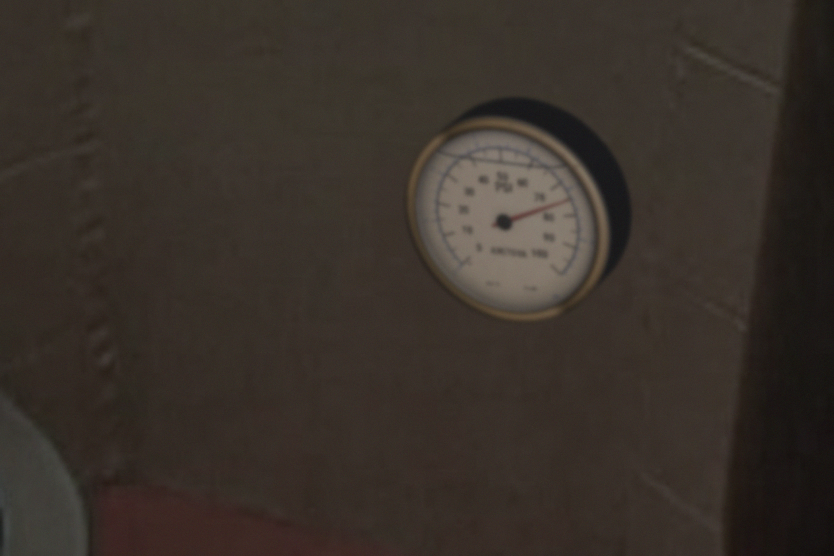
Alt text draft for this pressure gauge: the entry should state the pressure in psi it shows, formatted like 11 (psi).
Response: 75 (psi)
